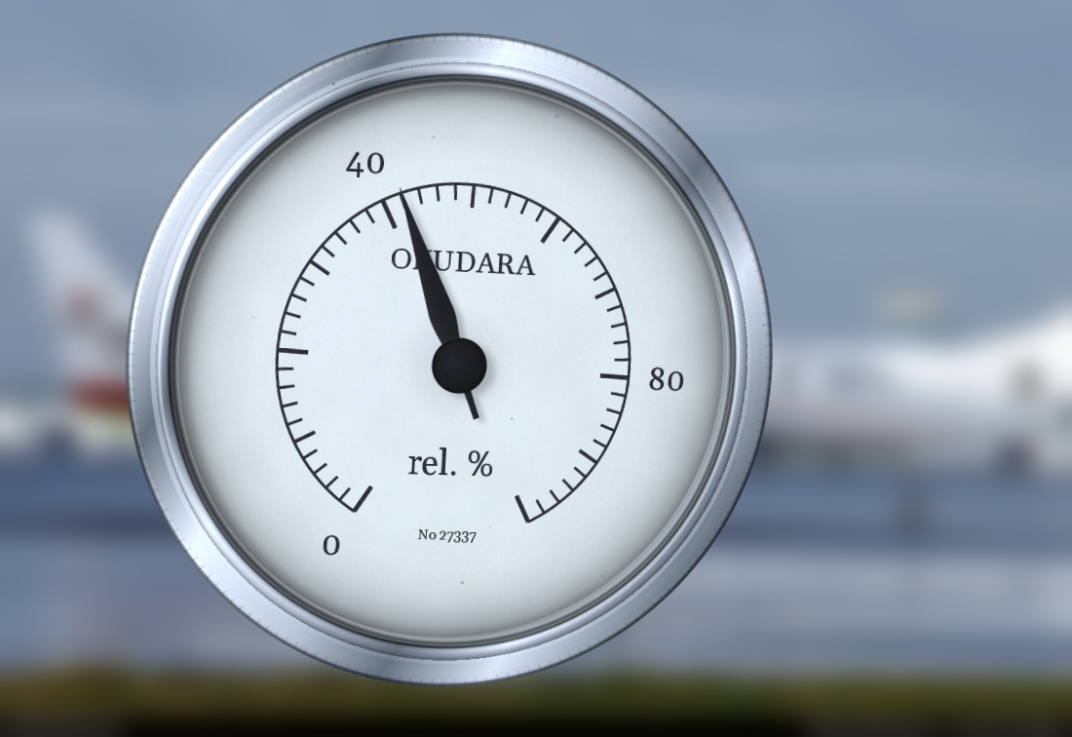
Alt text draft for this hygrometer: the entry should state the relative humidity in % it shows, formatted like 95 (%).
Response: 42 (%)
